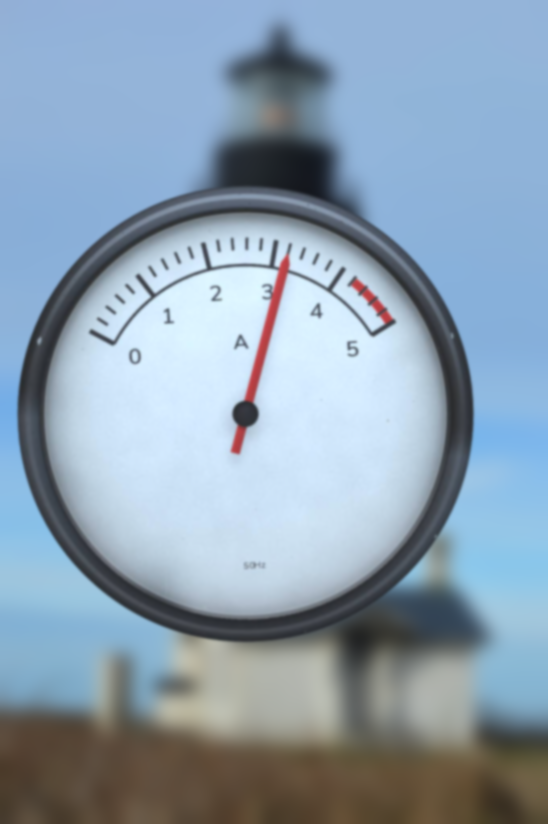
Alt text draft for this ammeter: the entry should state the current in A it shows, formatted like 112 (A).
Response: 3.2 (A)
